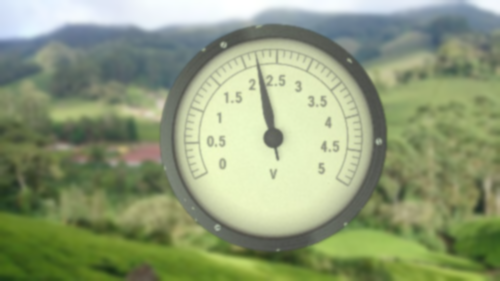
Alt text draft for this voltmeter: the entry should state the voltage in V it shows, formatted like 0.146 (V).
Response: 2.2 (V)
